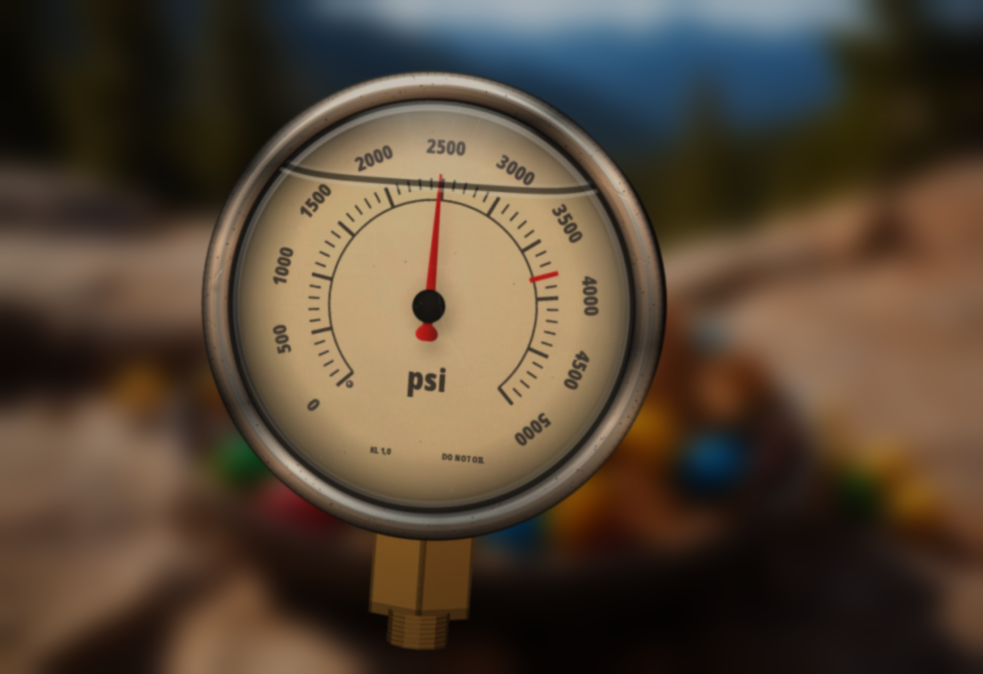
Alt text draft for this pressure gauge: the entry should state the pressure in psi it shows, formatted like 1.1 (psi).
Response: 2500 (psi)
